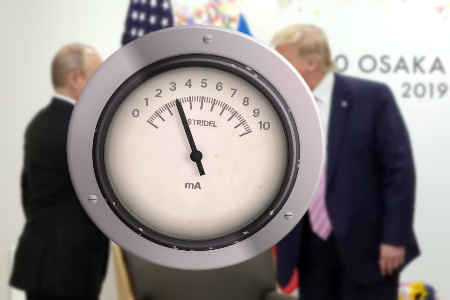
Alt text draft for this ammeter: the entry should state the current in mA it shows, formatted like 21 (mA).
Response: 3 (mA)
